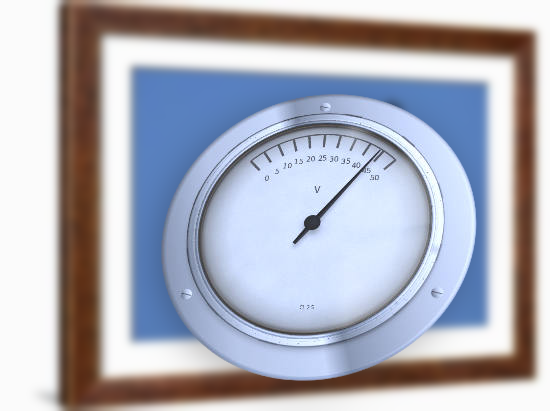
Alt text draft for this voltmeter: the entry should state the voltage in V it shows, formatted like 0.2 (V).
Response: 45 (V)
